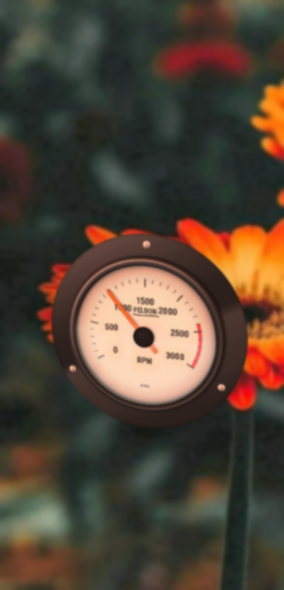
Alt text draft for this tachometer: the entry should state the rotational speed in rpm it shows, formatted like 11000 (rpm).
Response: 1000 (rpm)
